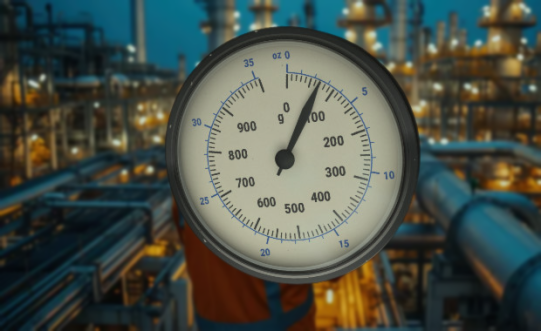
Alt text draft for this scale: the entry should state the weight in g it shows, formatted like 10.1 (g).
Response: 70 (g)
